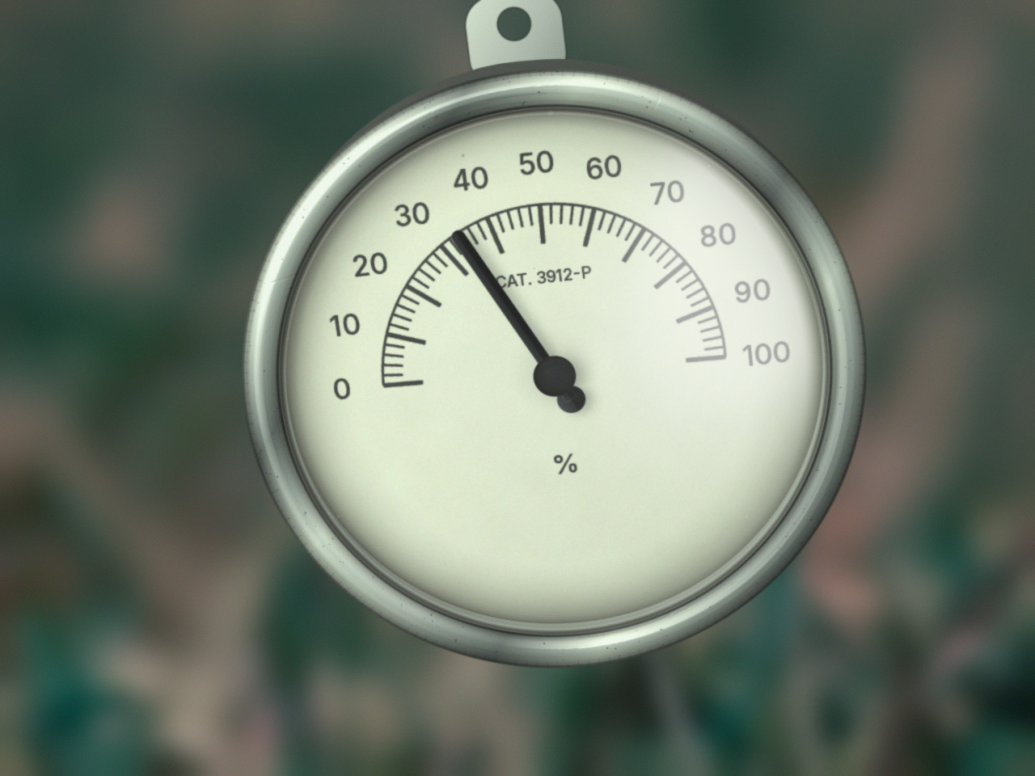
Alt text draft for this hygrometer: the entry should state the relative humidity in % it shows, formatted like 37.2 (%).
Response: 34 (%)
